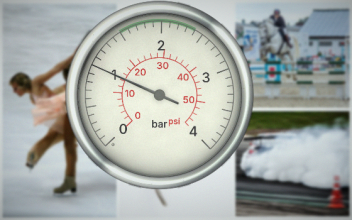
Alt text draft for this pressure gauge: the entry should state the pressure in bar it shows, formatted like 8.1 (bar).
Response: 1 (bar)
